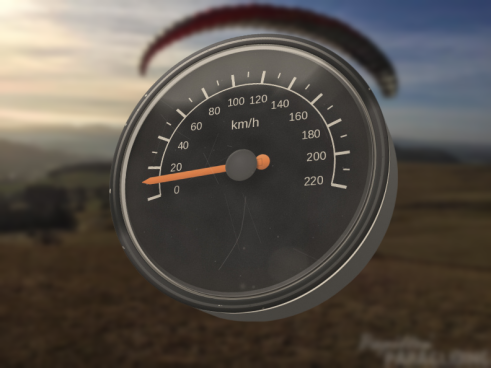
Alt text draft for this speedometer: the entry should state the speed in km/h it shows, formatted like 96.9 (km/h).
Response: 10 (km/h)
